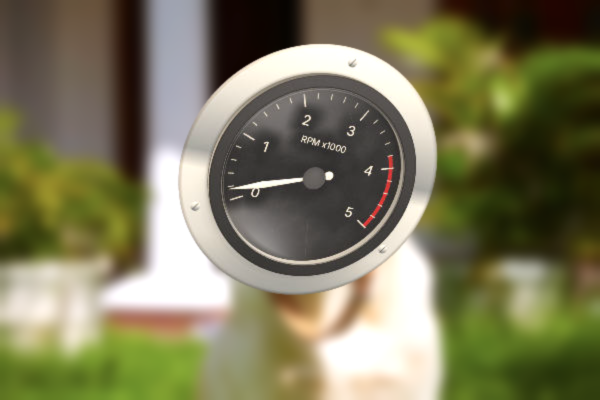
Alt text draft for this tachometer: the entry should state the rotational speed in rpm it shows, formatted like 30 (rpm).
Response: 200 (rpm)
